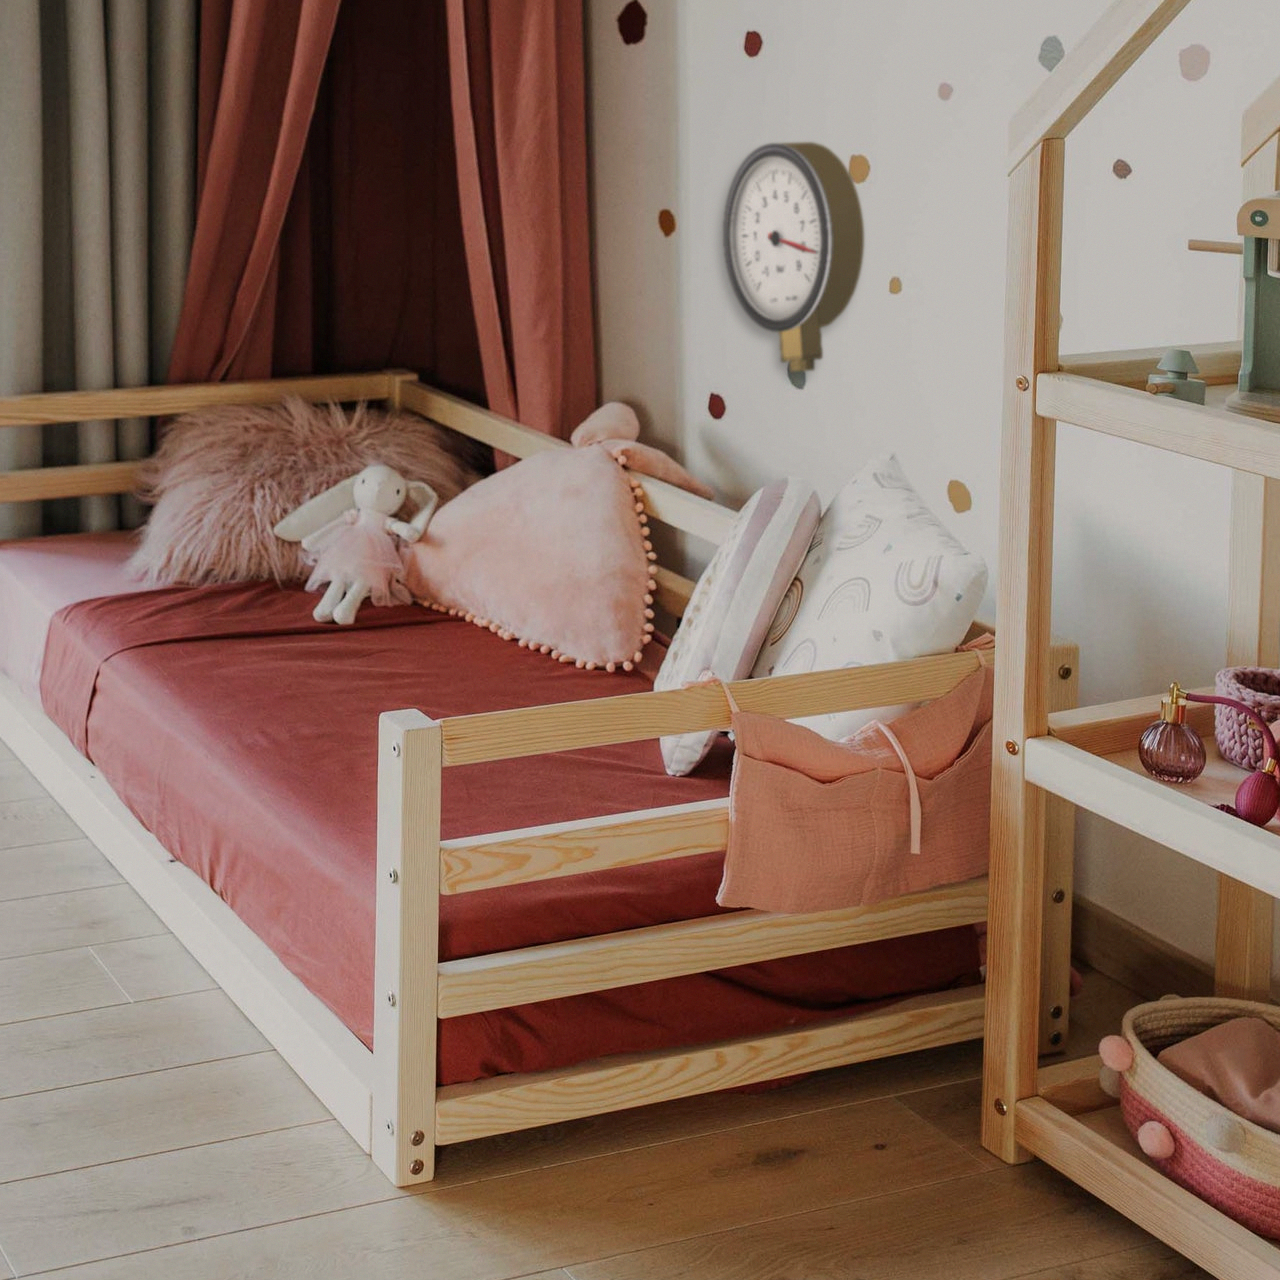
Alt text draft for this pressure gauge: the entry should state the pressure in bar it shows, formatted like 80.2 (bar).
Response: 8 (bar)
